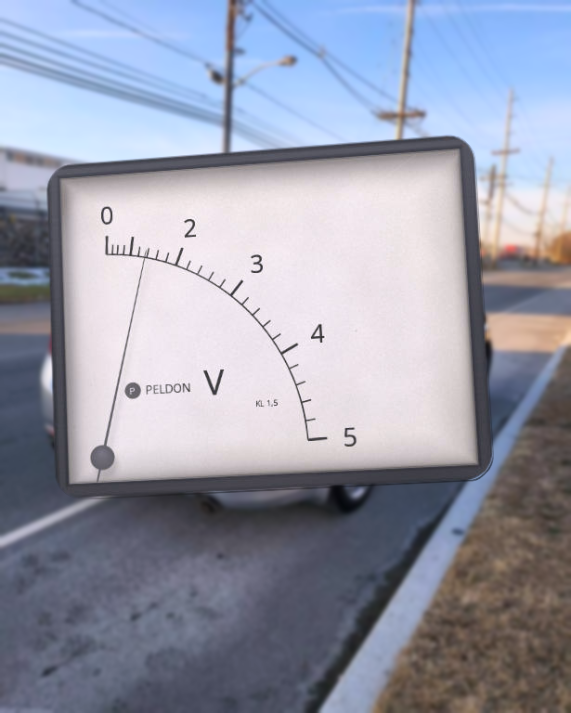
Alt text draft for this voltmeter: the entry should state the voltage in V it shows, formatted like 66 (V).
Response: 1.4 (V)
